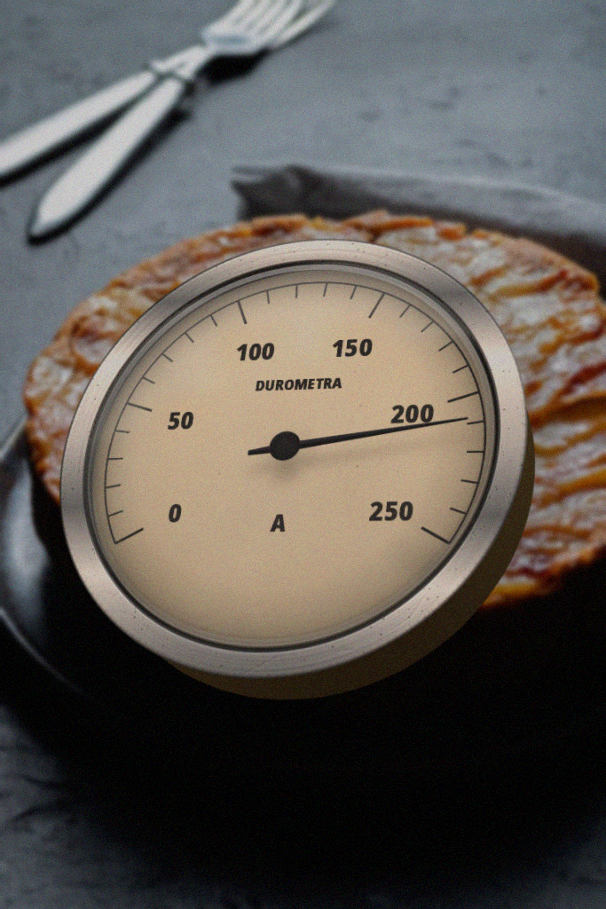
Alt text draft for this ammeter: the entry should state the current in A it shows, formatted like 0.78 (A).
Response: 210 (A)
